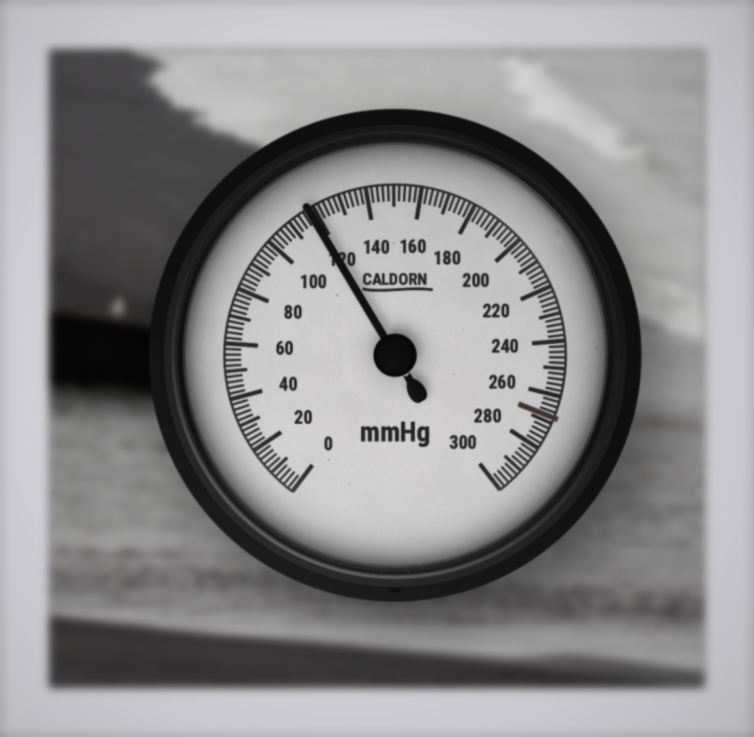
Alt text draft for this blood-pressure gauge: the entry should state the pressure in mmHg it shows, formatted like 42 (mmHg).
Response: 118 (mmHg)
